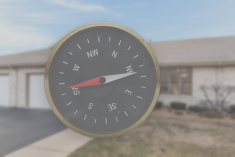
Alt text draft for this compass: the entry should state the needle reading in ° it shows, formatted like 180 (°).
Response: 232.5 (°)
